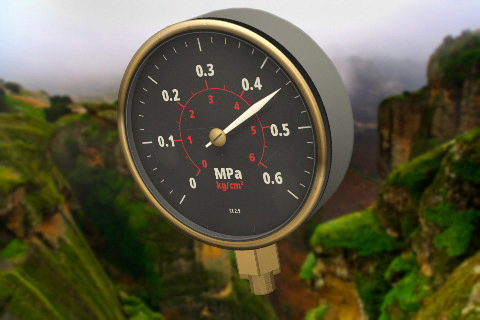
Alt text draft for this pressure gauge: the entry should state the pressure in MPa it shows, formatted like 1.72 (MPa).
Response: 0.44 (MPa)
